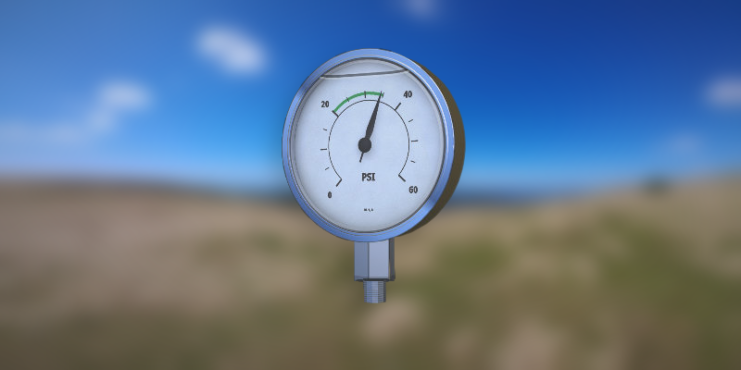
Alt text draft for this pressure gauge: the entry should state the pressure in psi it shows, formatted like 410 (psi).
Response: 35 (psi)
